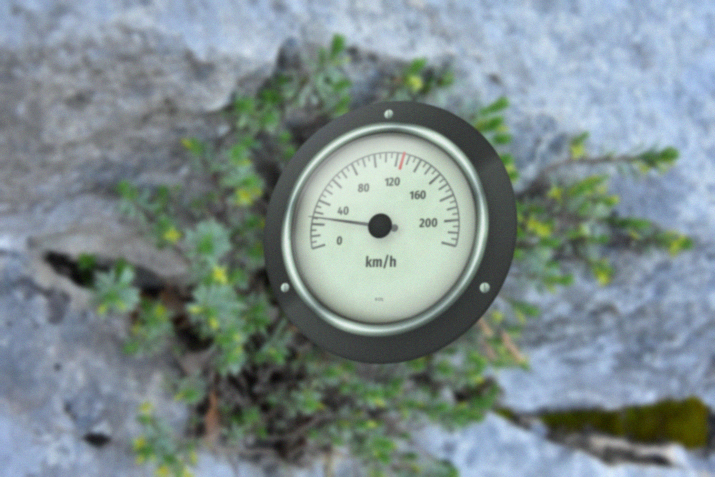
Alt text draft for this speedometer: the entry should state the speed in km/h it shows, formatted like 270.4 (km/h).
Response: 25 (km/h)
